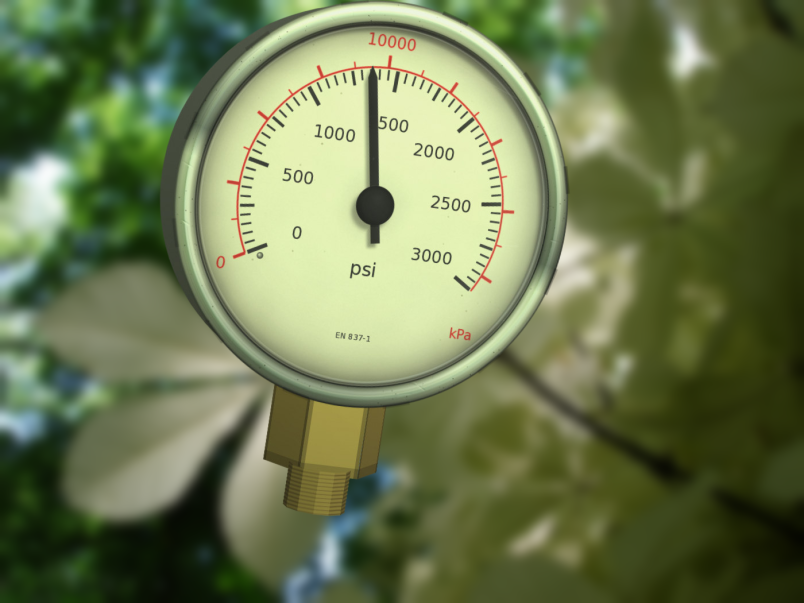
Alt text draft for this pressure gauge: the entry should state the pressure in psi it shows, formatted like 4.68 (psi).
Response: 1350 (psi)
